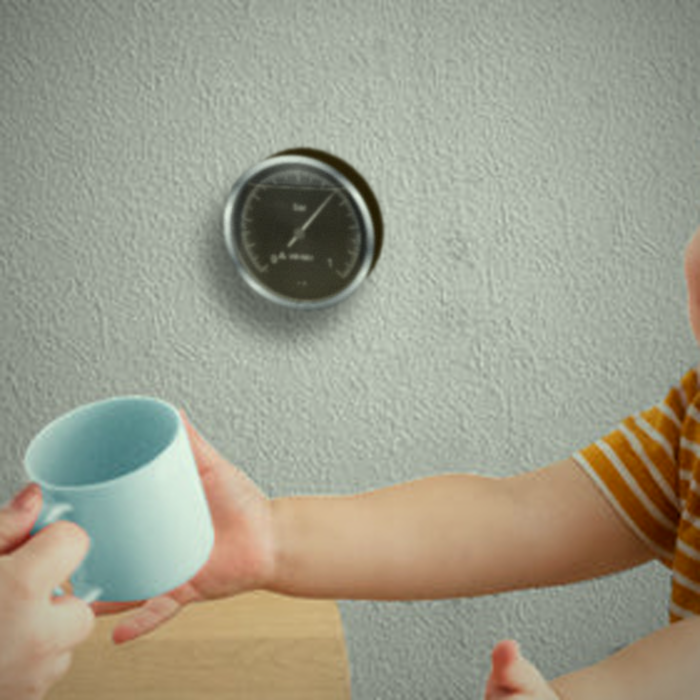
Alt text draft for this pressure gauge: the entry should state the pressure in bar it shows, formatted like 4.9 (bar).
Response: 0.65 (bar)
